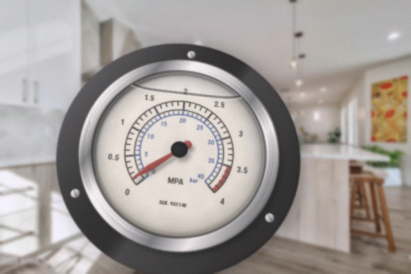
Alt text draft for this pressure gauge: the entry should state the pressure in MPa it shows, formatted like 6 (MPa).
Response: 0.1 (MPa)
